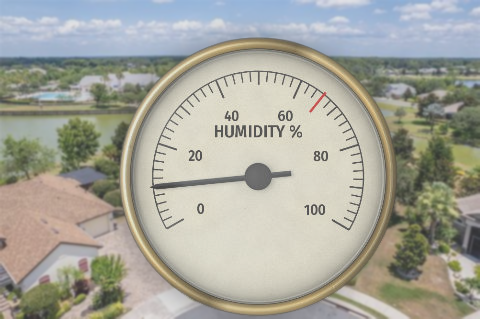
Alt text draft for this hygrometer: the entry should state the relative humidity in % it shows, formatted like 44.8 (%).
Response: 10 (%)
